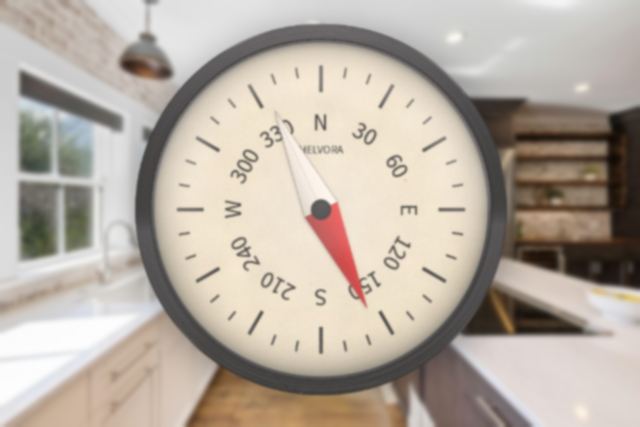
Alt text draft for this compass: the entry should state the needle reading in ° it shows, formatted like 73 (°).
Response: 155 (°)
